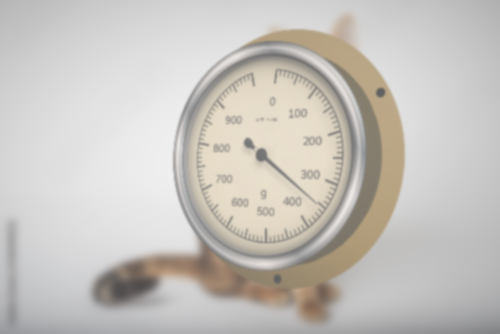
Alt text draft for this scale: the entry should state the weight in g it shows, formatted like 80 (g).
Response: 350 (g)
